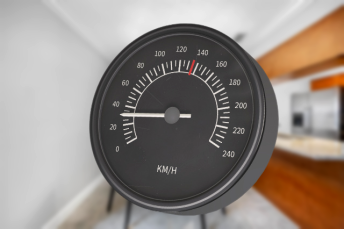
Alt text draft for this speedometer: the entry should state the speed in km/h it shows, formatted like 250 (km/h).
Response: 30 (km/h)
